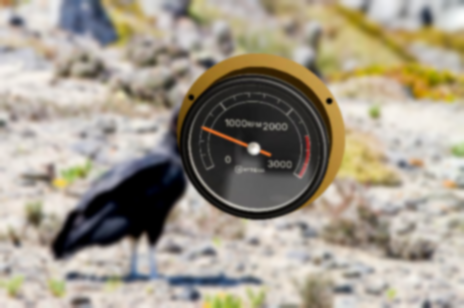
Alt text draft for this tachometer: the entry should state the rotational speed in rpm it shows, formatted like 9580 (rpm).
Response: 600 (rpm)
